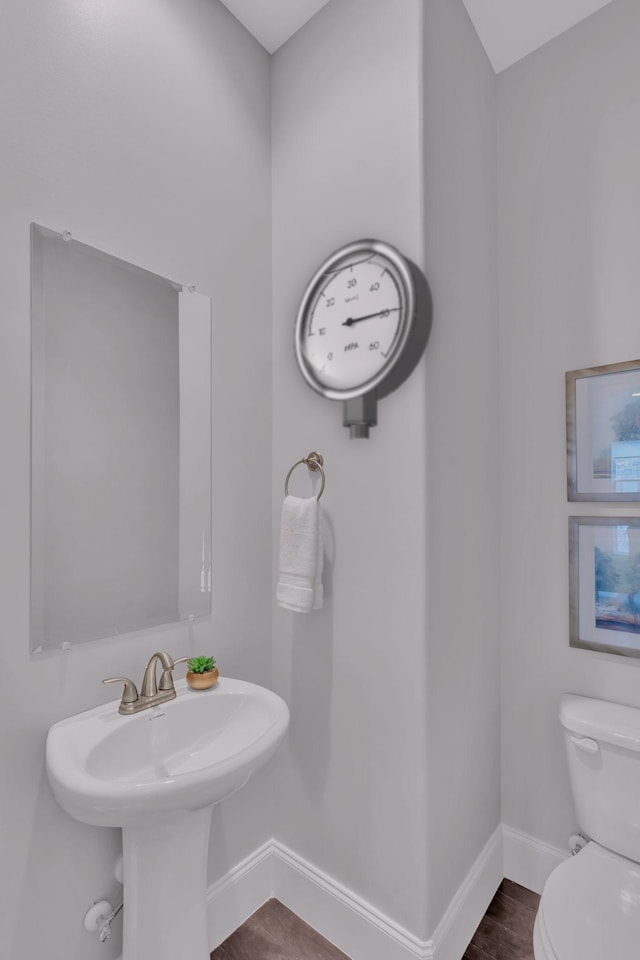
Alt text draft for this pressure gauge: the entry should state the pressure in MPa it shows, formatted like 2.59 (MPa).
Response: 50 (MPa)
